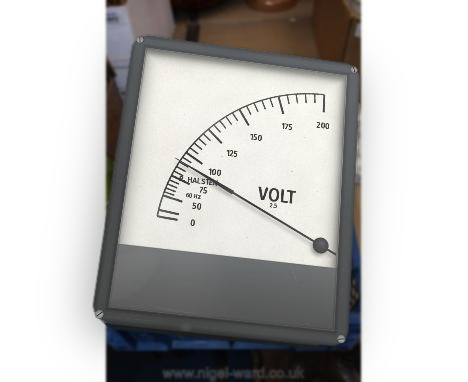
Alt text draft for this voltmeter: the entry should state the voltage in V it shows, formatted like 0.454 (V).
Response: 90 (V)
